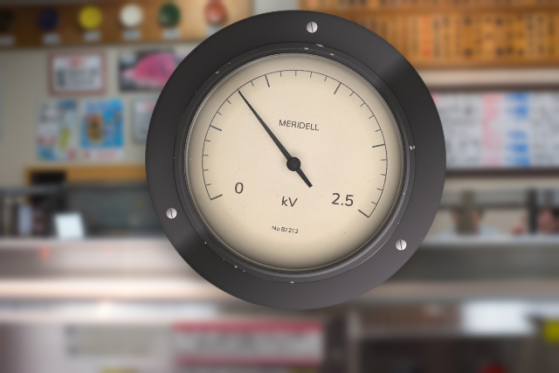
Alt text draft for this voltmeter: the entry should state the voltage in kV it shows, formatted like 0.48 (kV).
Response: 0.8 (kV)
